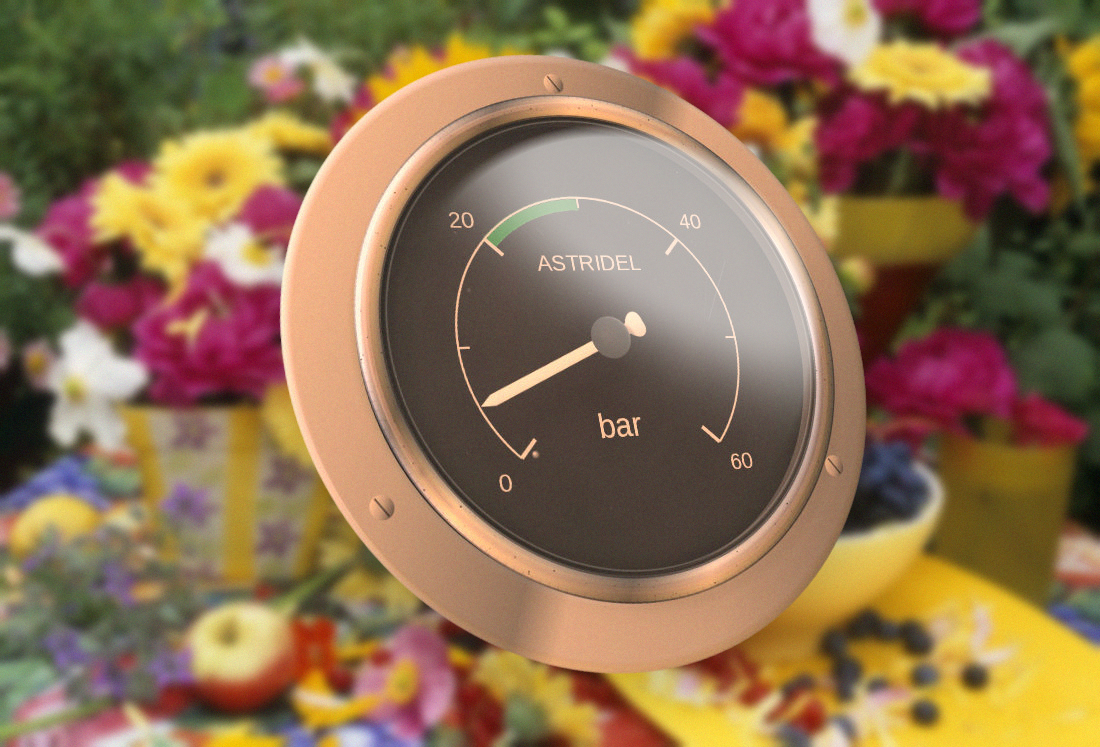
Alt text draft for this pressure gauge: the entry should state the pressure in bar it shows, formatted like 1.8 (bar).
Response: 5 (bar)
